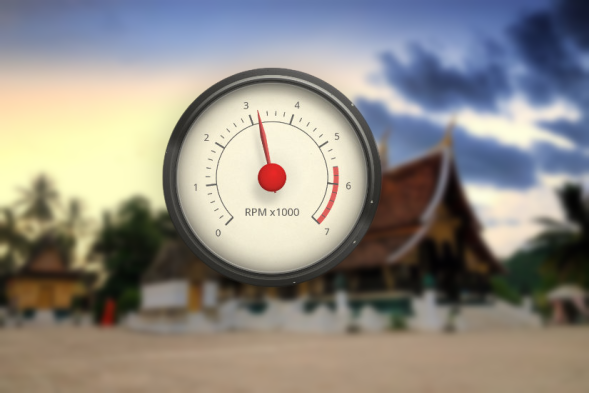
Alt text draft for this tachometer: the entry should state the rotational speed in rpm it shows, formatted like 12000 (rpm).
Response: 3200 (rpm)
